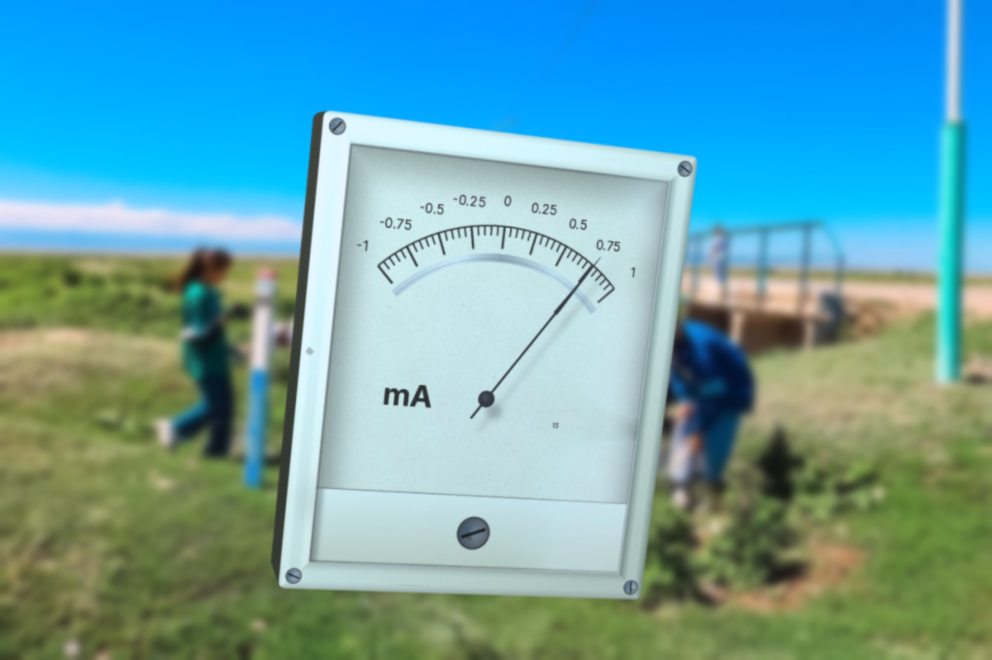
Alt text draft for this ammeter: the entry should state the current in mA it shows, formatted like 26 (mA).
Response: 0.75 (mA)
